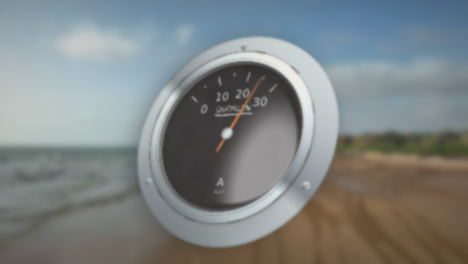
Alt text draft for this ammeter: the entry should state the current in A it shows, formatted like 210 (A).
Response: 25 (A)
